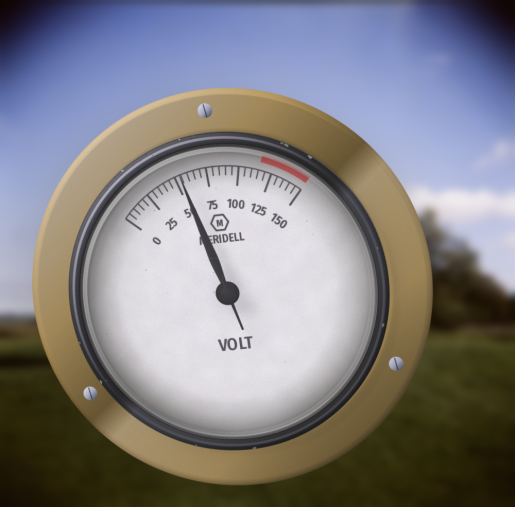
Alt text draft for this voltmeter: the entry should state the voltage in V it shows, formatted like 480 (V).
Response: 55 (V)
